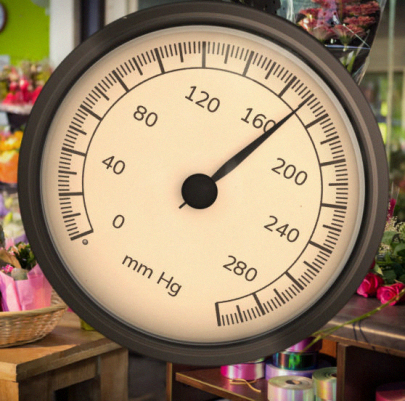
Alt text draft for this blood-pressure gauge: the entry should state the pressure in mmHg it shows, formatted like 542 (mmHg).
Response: 170 (mmHg)
